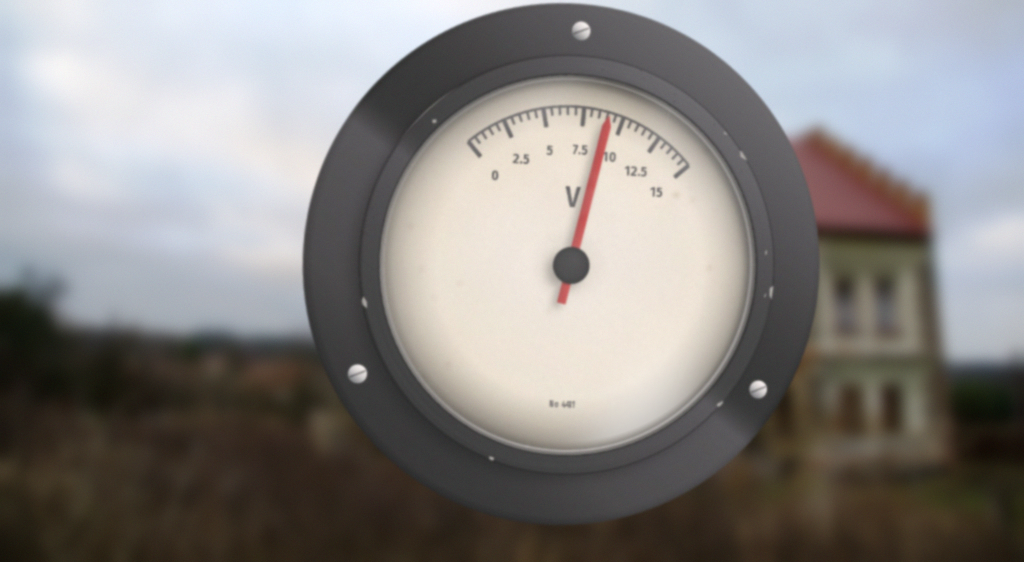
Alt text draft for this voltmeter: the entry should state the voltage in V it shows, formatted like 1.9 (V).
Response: 9 (V)
